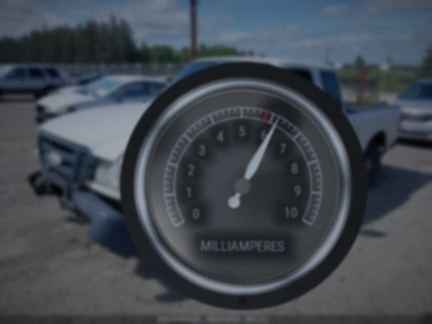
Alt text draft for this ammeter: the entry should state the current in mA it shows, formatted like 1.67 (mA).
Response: 6.2 (mA)
